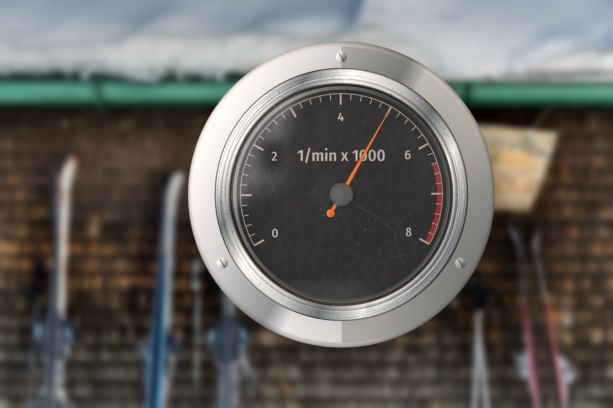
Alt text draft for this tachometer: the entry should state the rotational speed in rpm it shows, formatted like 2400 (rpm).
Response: 5000 (rpm)
